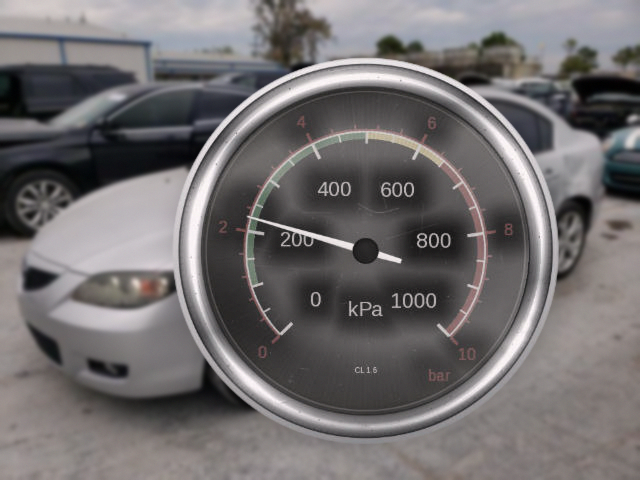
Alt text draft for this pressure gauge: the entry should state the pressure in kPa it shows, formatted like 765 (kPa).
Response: 225 (kPa)
